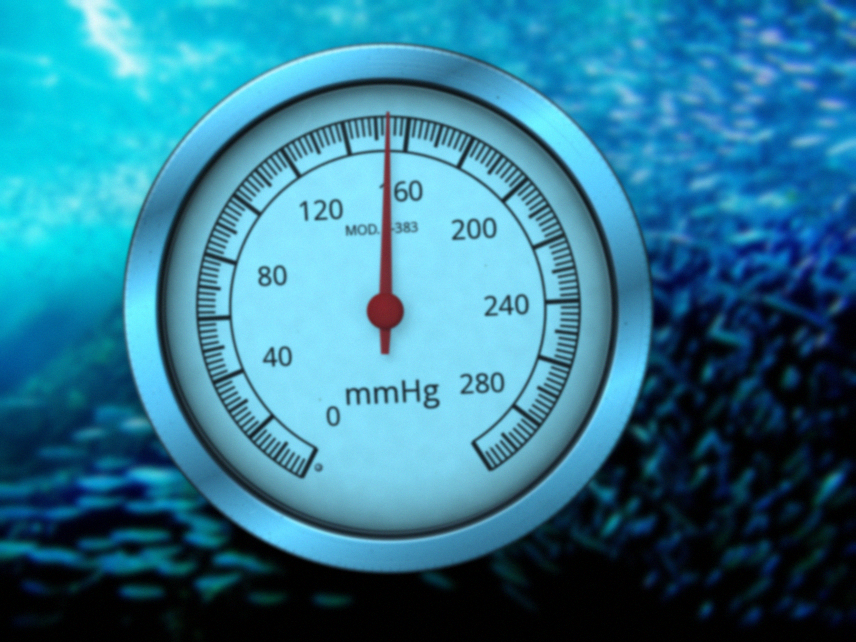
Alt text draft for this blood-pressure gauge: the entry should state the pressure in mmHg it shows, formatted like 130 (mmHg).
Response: 154 (mmHg)
